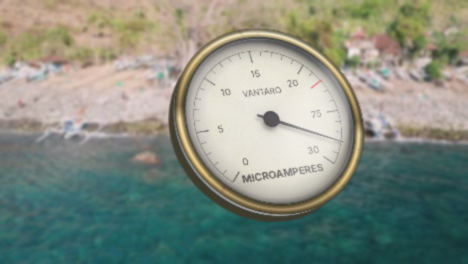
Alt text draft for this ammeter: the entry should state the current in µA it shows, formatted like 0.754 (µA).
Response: 28 (µA)
